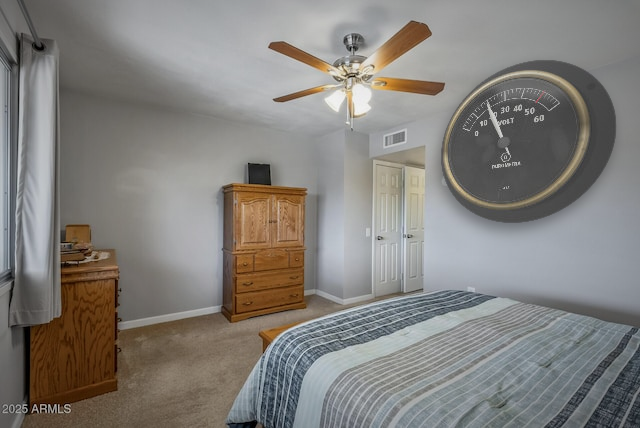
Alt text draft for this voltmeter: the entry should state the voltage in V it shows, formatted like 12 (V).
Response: 20 (V)
